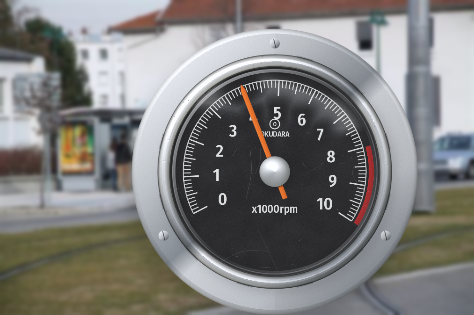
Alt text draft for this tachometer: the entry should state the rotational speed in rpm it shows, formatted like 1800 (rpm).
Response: 4000 (rpm)
